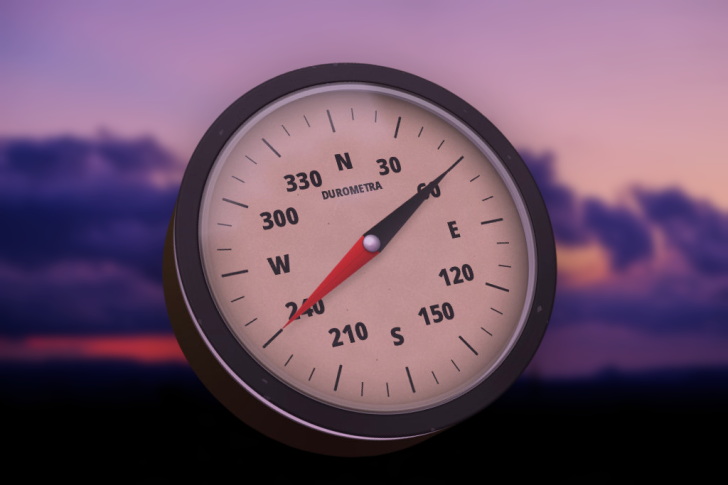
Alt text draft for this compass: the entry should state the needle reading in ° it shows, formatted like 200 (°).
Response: 240 (°)
